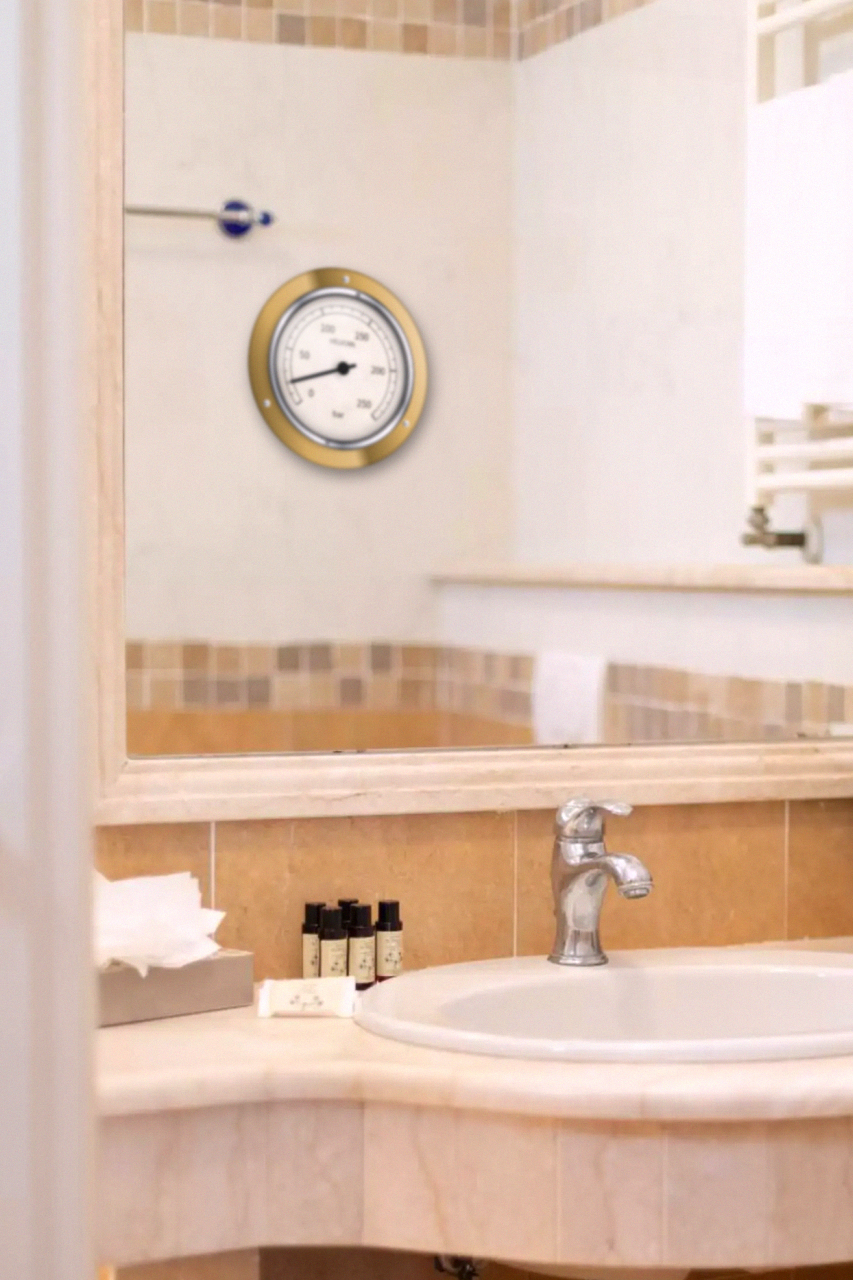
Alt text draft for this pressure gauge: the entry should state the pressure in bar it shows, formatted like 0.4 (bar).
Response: 20 (bar)
